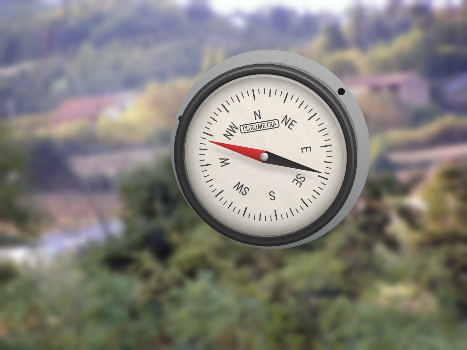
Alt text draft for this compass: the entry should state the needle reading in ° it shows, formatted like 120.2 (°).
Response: 295 (°)
